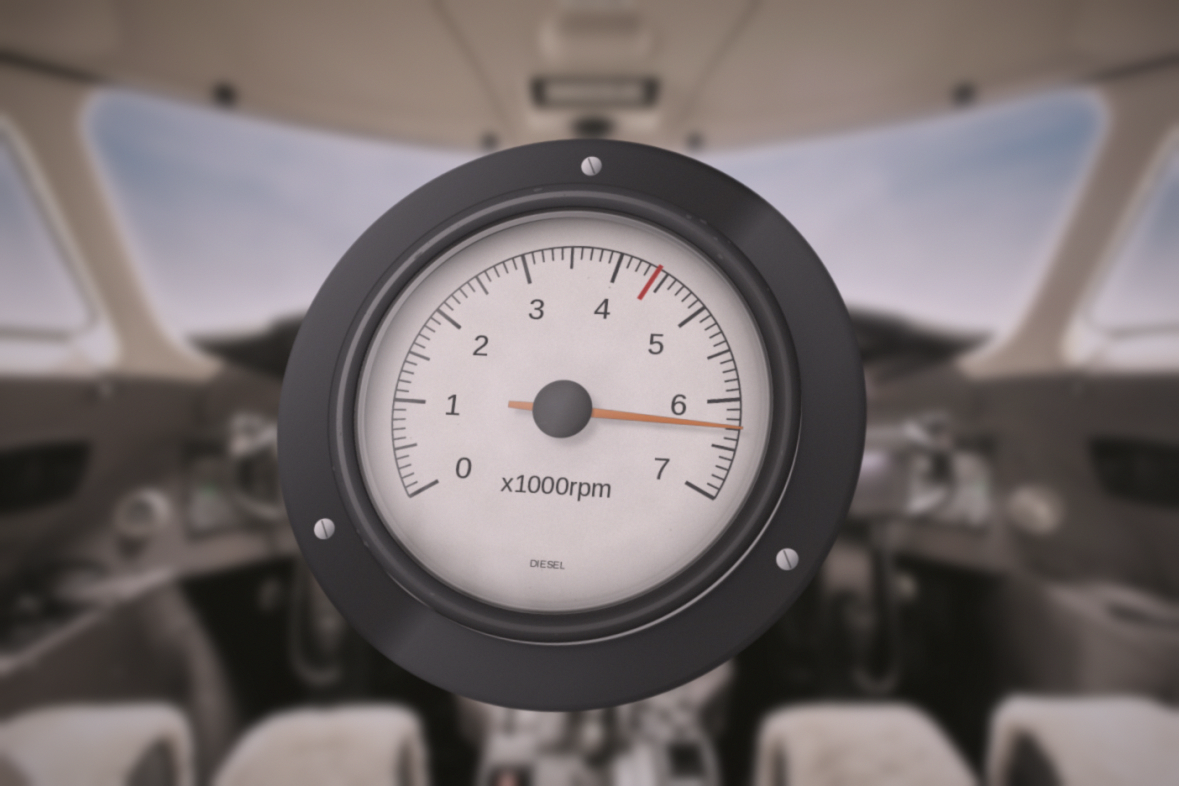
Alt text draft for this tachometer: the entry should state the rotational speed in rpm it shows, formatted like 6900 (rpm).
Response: 6300 (rpm)
